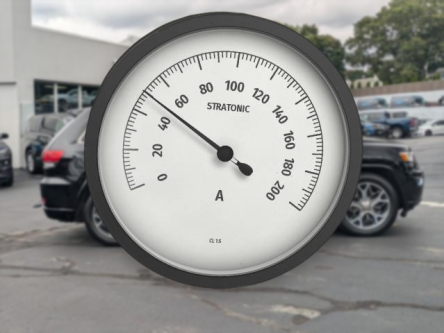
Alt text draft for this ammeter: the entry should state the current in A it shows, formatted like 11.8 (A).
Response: 50 (A)
